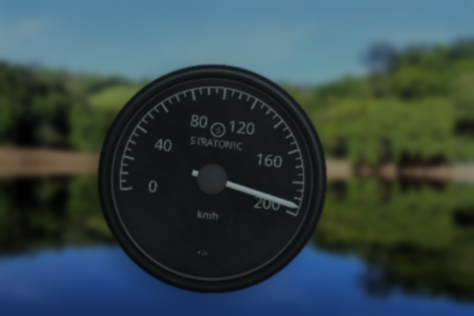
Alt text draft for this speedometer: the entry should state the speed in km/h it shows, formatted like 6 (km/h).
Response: 195 (km/h)
